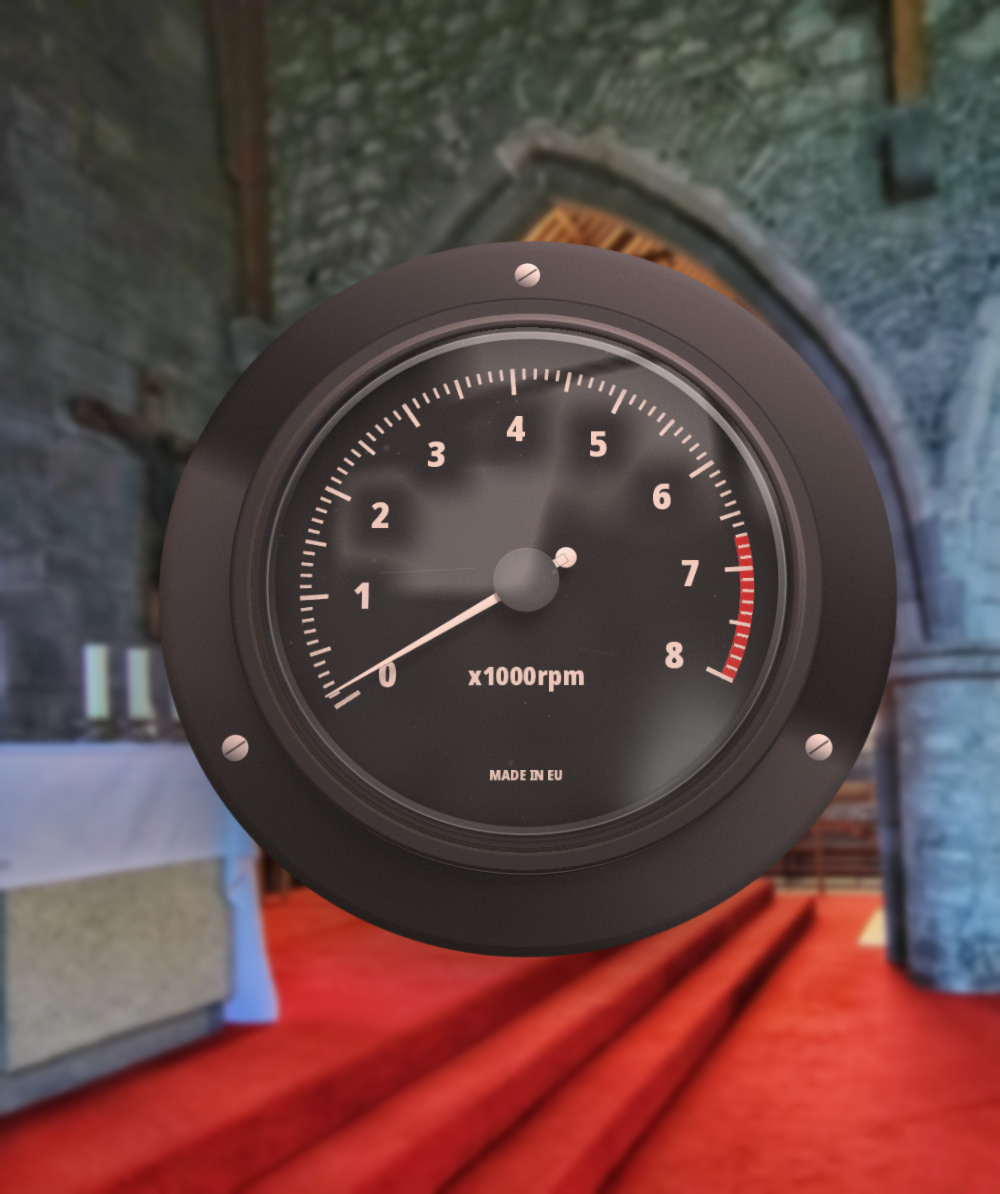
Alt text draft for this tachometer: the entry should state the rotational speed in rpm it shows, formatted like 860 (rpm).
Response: 100 (rpm)
